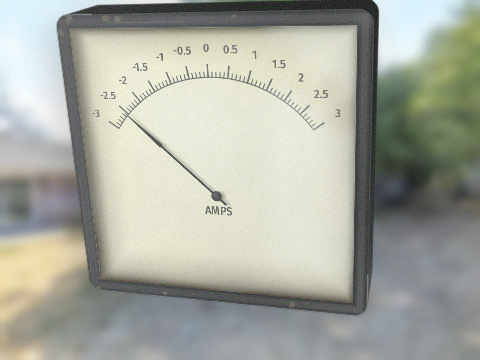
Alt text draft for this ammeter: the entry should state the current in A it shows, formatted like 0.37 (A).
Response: -2.5 (A)
